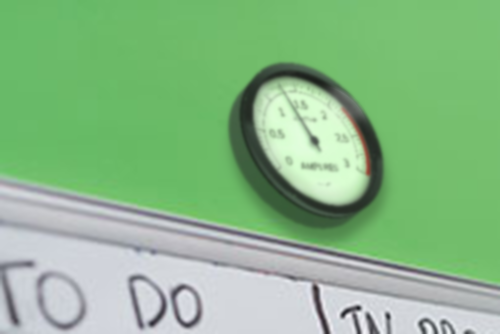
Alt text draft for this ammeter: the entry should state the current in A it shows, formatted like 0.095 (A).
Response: 1.25 (A)
